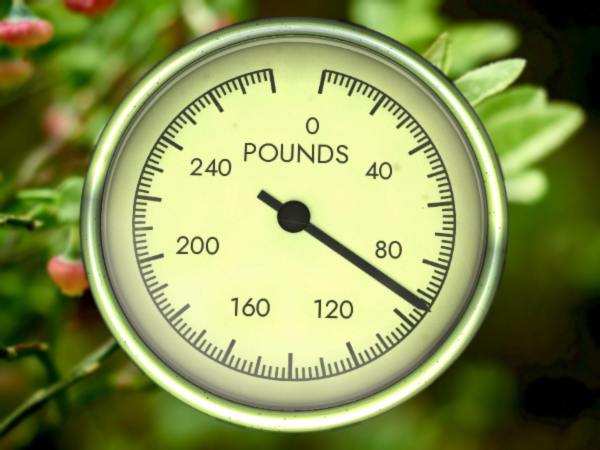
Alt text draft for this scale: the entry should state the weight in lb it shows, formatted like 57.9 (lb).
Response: 94 (lb)
